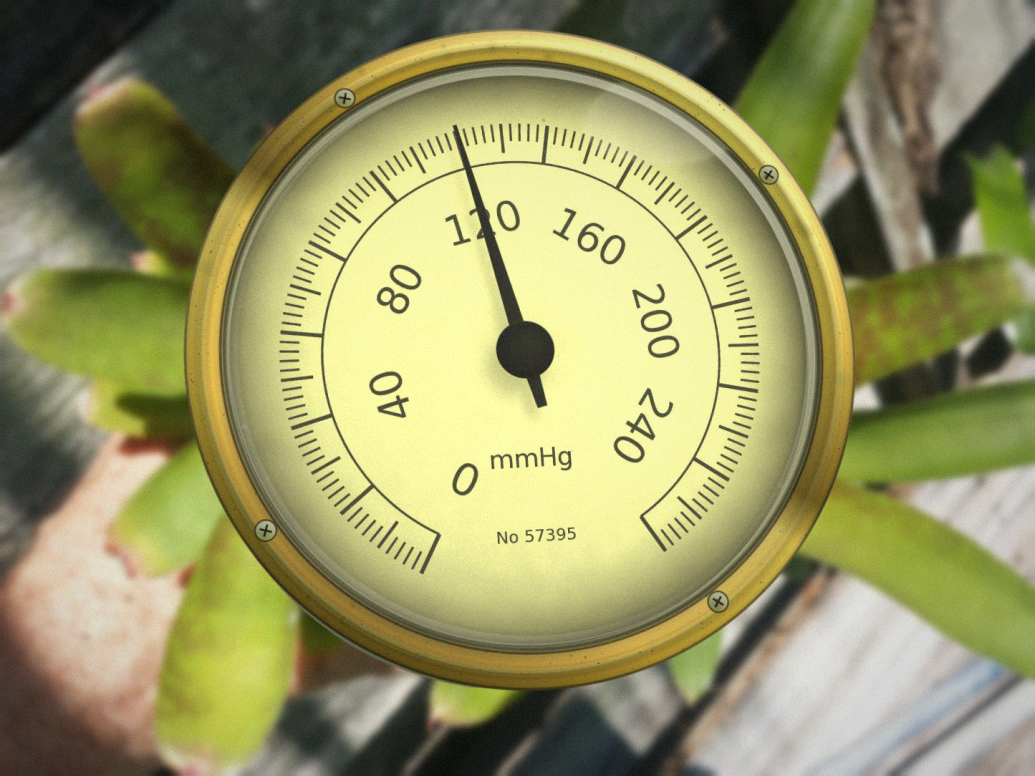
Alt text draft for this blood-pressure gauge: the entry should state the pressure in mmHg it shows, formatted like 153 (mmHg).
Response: 120 (mmHg)
